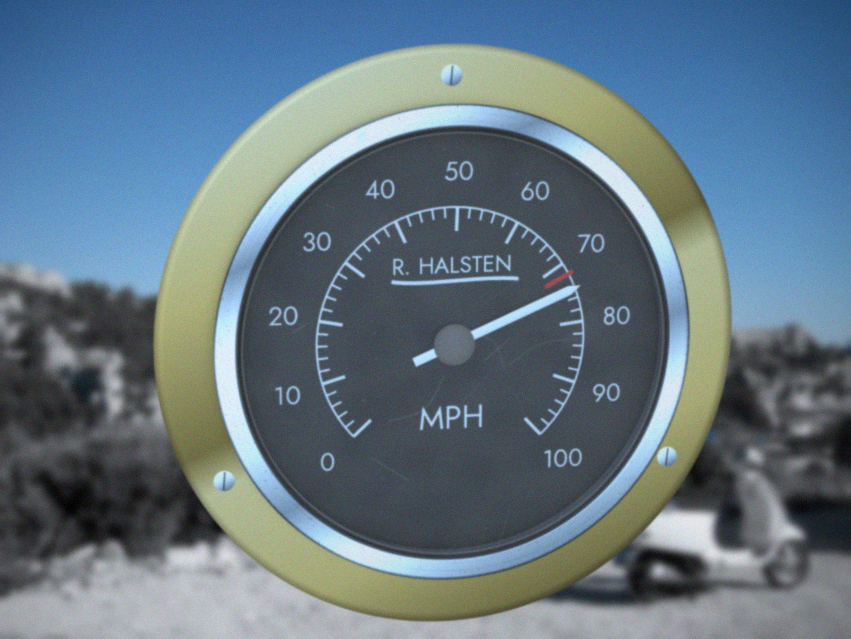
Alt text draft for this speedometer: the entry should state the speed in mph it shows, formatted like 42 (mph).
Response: 74 (mph)
